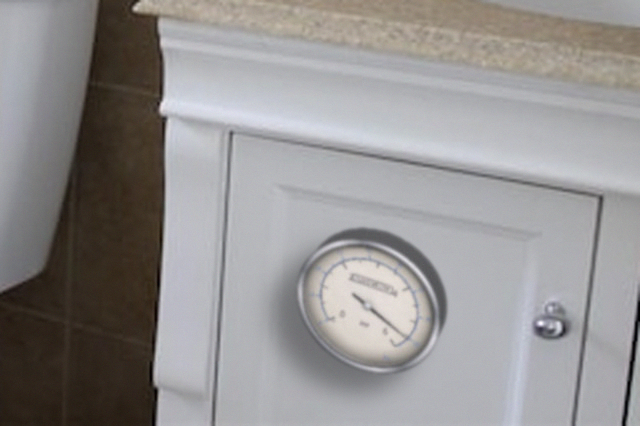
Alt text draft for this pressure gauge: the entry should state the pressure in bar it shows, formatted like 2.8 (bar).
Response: 5.5 (bar)
